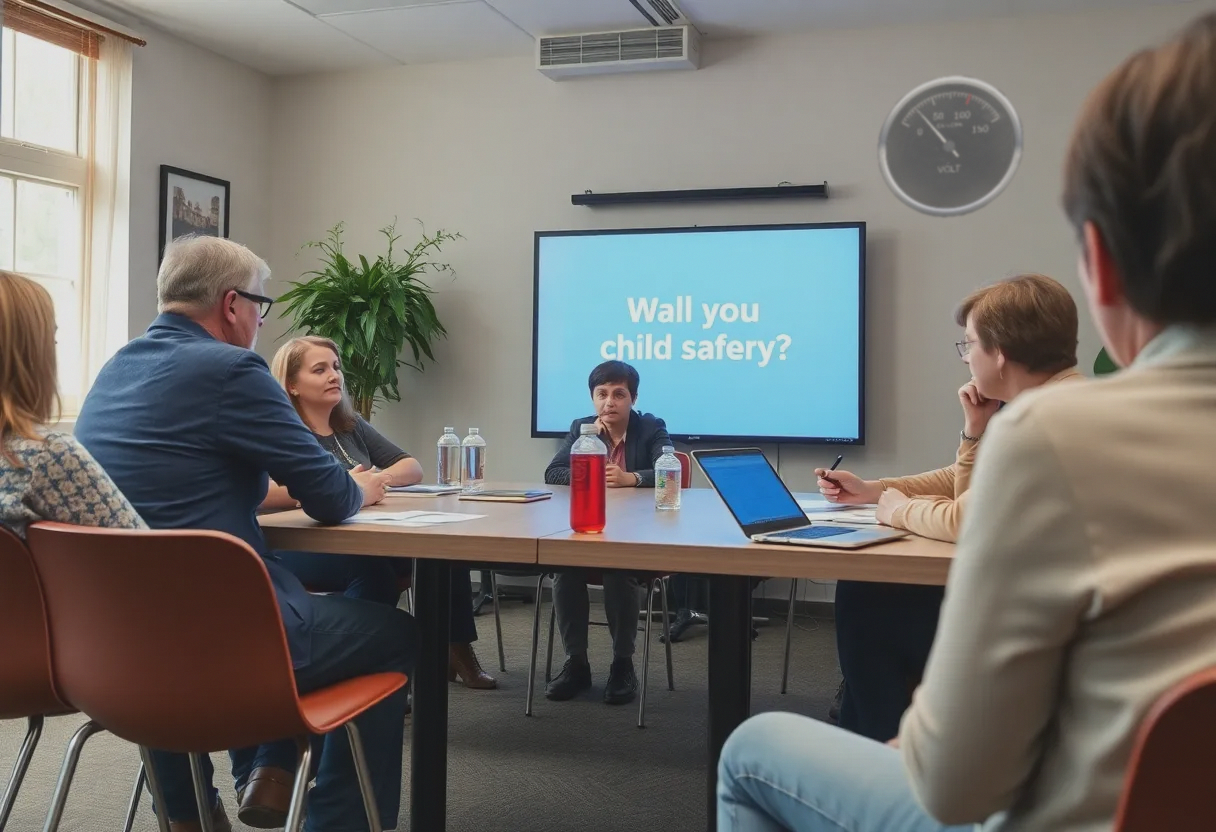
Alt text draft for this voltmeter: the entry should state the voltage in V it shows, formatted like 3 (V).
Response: 25 (V)
